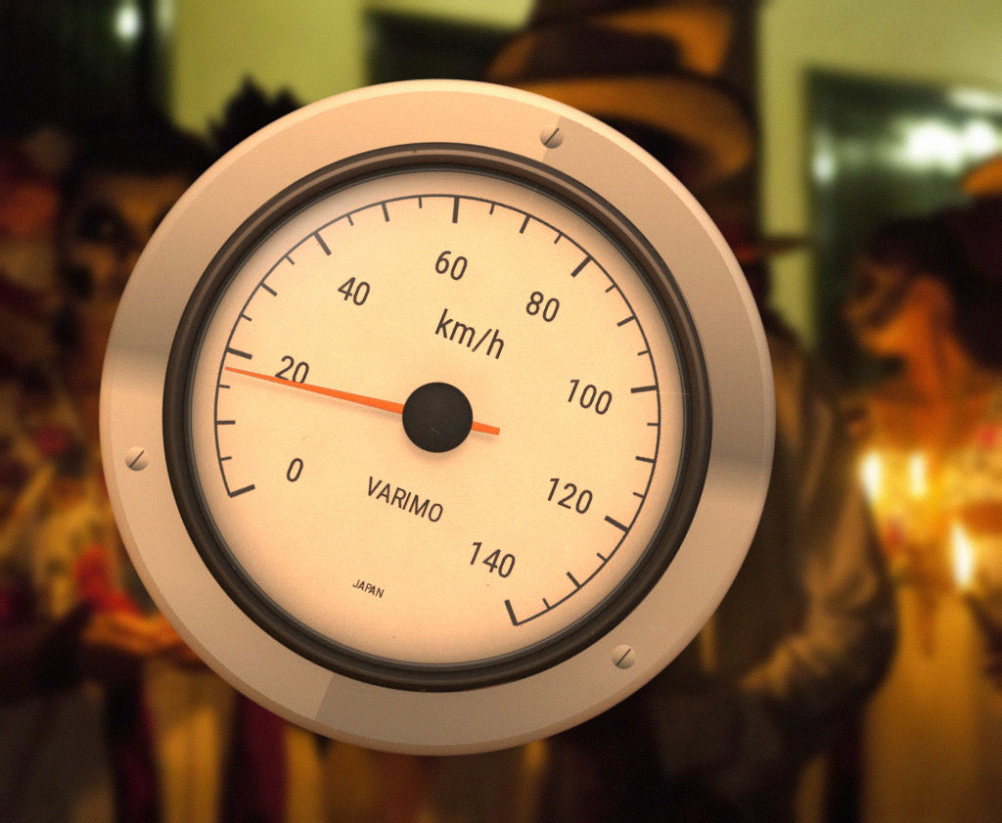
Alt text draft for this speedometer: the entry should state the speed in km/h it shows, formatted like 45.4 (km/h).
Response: 17.5 (km/h)
